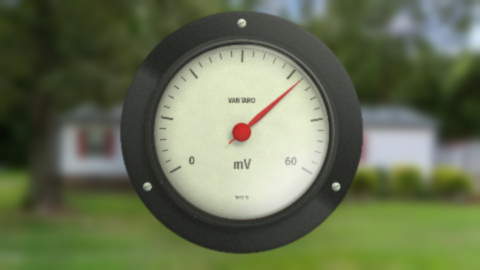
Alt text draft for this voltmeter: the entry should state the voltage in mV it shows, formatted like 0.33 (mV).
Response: 42 (mV)
